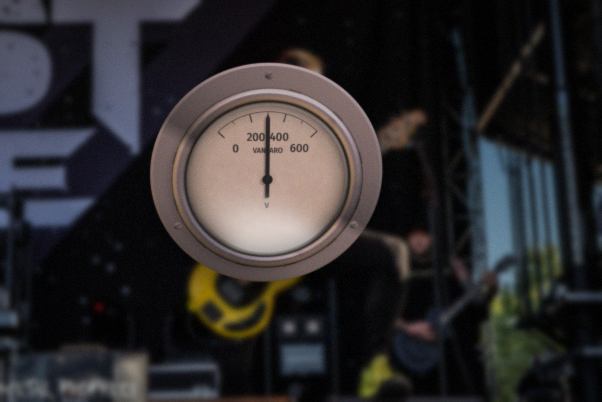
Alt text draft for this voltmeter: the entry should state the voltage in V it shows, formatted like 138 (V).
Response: 300 (V)
